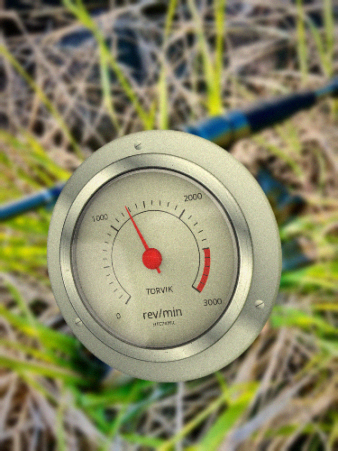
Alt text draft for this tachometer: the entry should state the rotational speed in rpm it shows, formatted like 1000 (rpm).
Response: 1300 (rpm)
